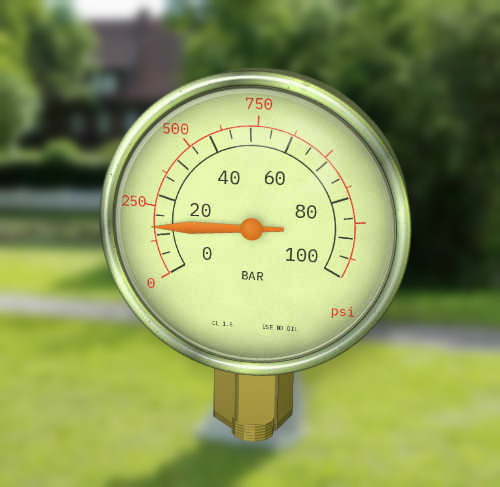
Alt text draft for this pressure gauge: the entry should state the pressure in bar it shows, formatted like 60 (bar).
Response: 12.5 (bar)
